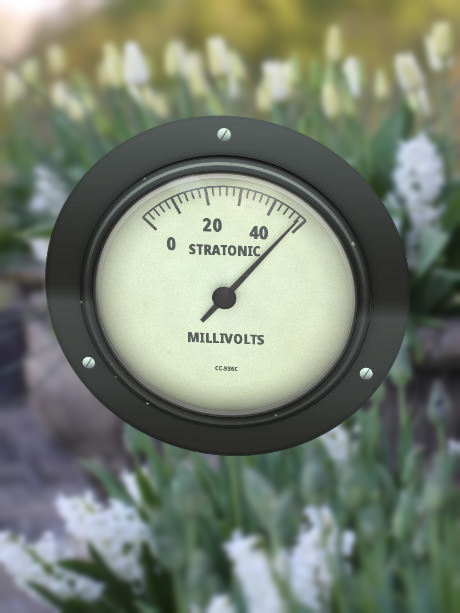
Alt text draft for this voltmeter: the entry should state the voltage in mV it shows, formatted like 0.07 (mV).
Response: 48 (mV)
